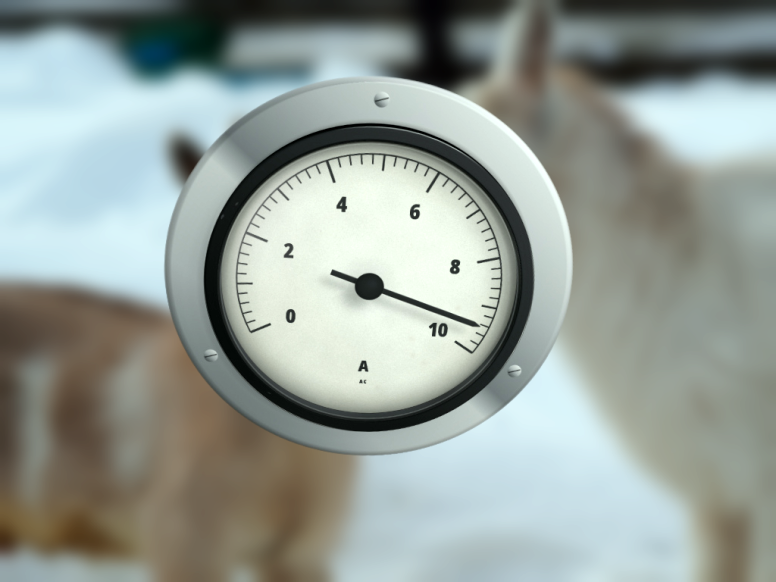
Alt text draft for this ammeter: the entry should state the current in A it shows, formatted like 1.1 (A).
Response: 9.4 (A)
